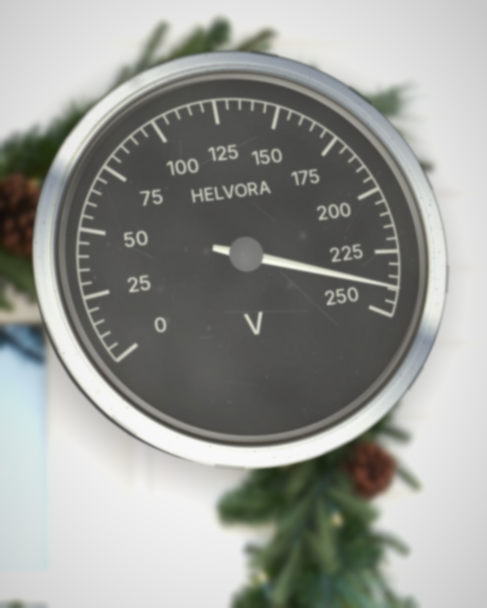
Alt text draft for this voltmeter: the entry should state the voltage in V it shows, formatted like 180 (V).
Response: 240 (V)
